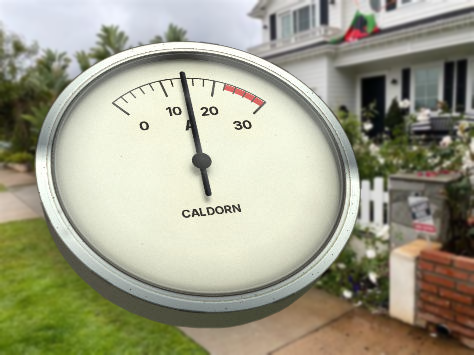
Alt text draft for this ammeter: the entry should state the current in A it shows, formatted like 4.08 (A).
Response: 14 (A)
